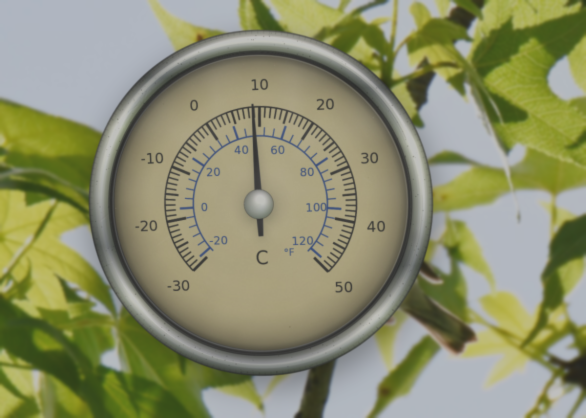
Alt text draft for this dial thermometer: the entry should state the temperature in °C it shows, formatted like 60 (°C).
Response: 9 (°C)
